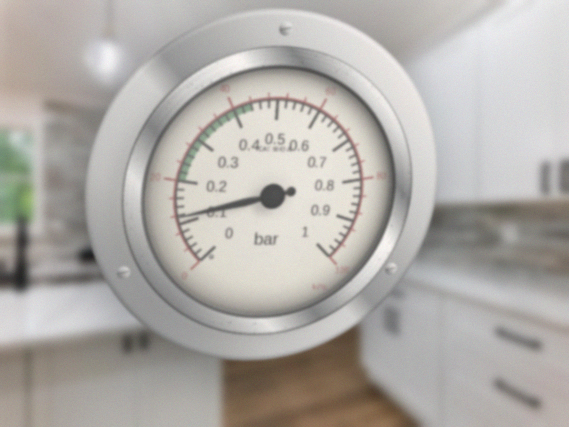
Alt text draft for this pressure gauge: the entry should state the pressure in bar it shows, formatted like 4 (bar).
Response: 0.12 (bar)
